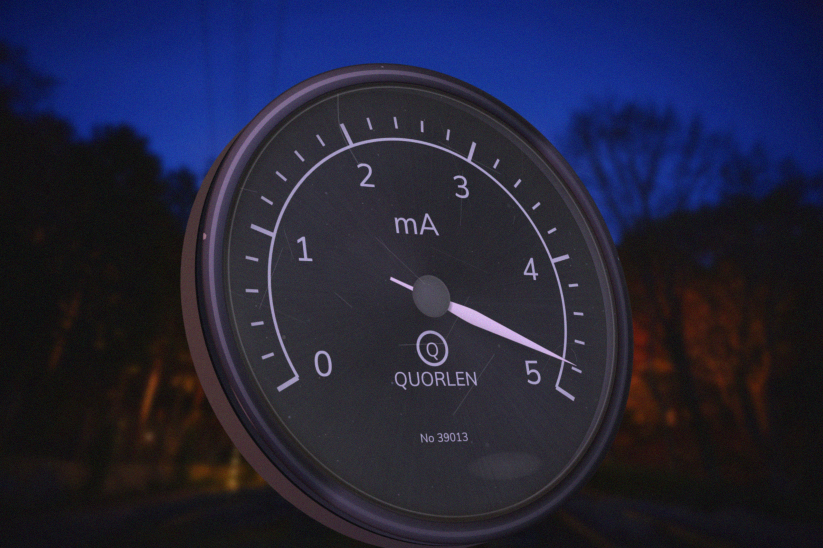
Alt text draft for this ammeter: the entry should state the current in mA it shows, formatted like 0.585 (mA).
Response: 4.8 (mA)
